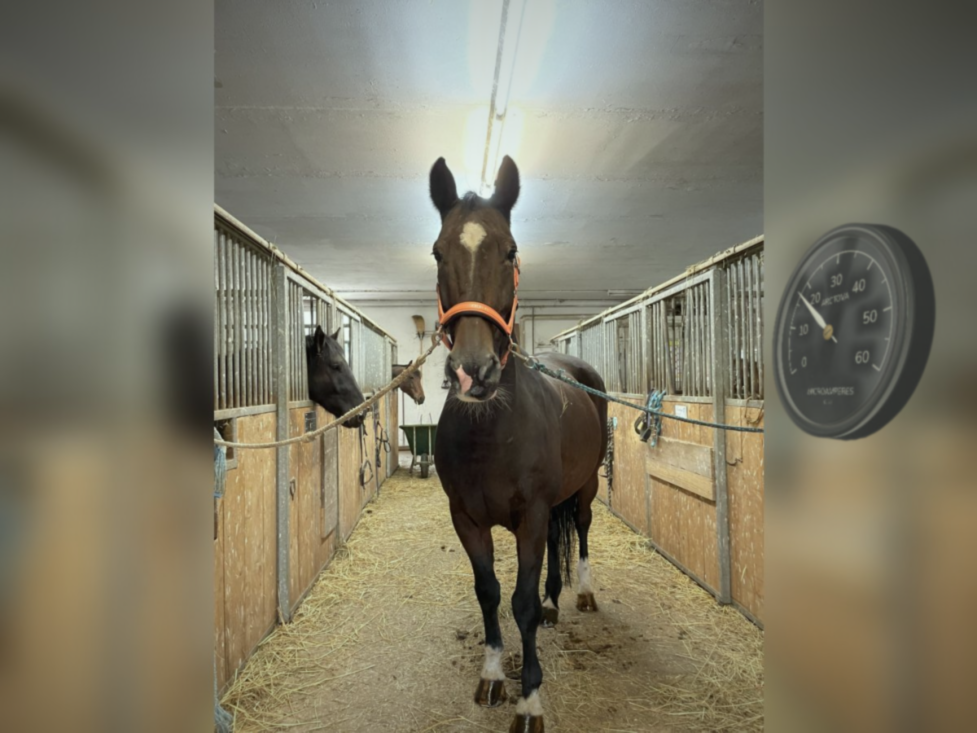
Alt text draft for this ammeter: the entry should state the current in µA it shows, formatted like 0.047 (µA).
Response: 17.5 (µA)
